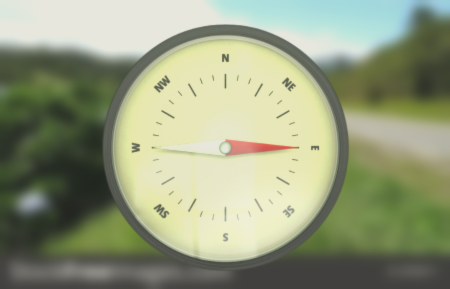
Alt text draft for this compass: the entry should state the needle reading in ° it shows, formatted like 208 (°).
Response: 90 (°)
